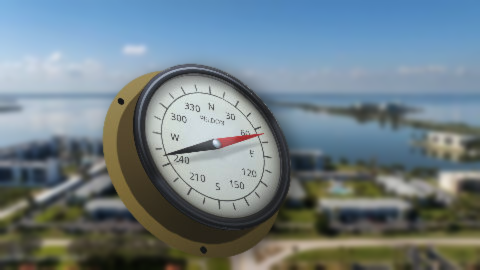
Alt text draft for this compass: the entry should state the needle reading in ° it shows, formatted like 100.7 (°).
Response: 67.5 (°)
